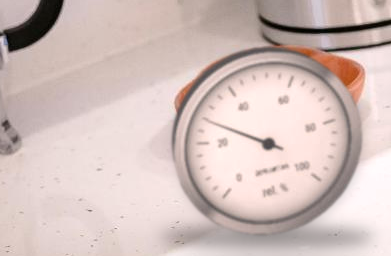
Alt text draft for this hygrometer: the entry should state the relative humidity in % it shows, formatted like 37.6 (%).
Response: 28 (%)
